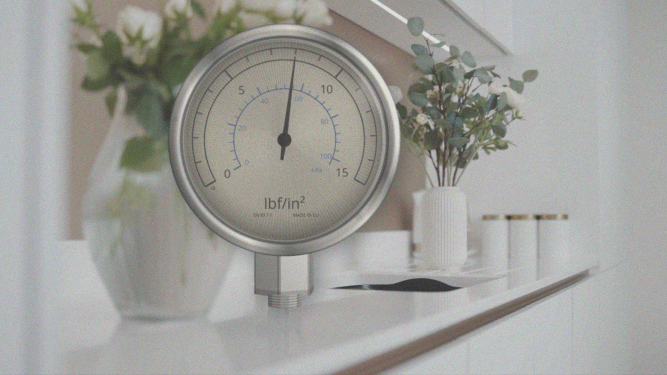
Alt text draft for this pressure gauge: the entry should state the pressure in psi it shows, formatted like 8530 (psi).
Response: 8 (psi)
